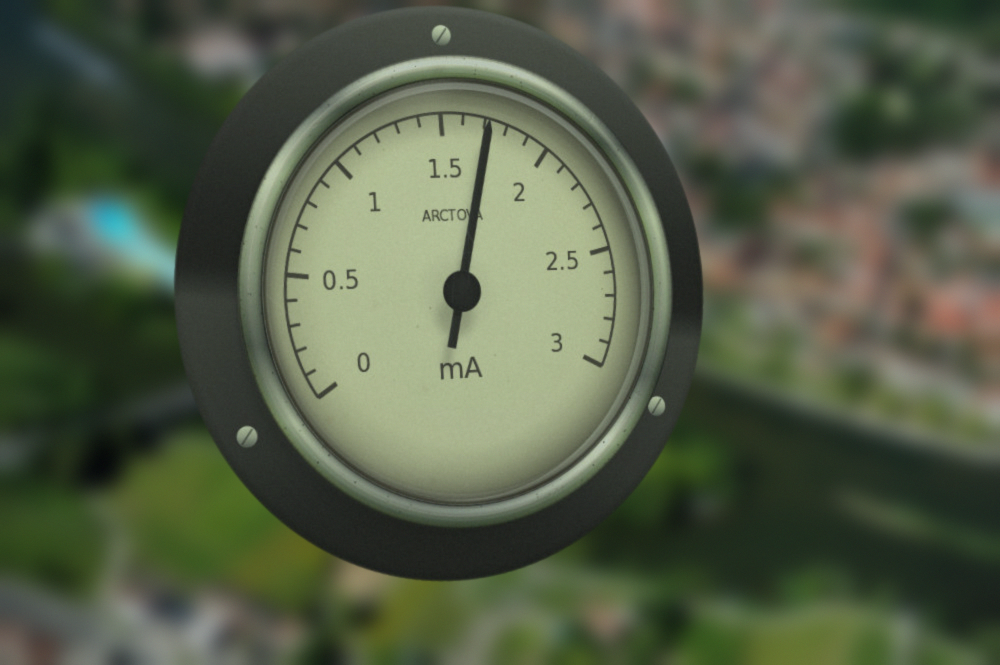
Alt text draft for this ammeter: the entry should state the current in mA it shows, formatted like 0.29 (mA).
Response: 1.7 (mA)
